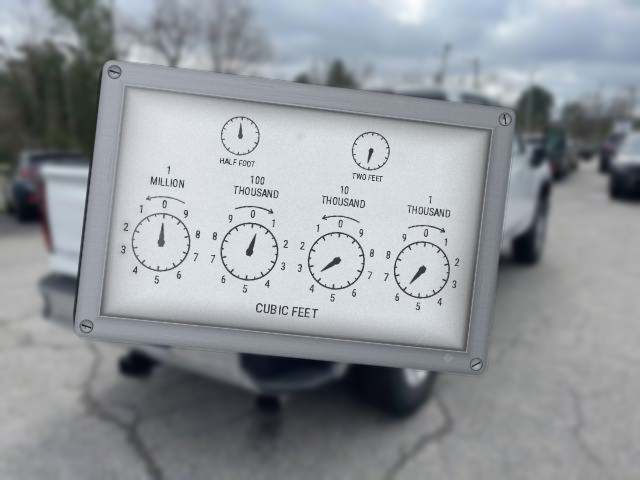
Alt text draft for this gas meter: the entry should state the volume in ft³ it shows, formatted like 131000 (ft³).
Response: 3600 (ft³)
